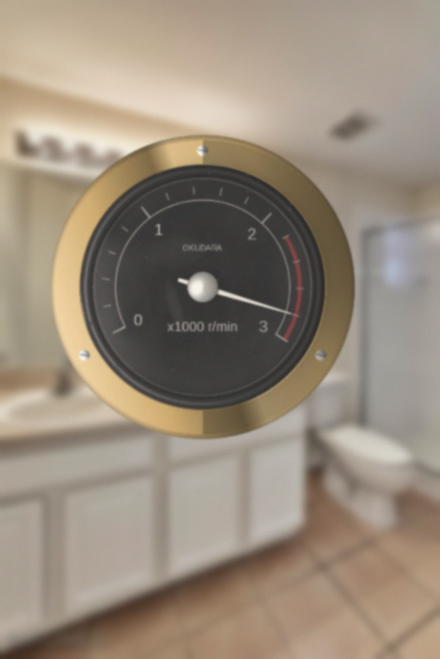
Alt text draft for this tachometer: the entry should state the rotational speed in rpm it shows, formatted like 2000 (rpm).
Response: 2800 (rpm)
